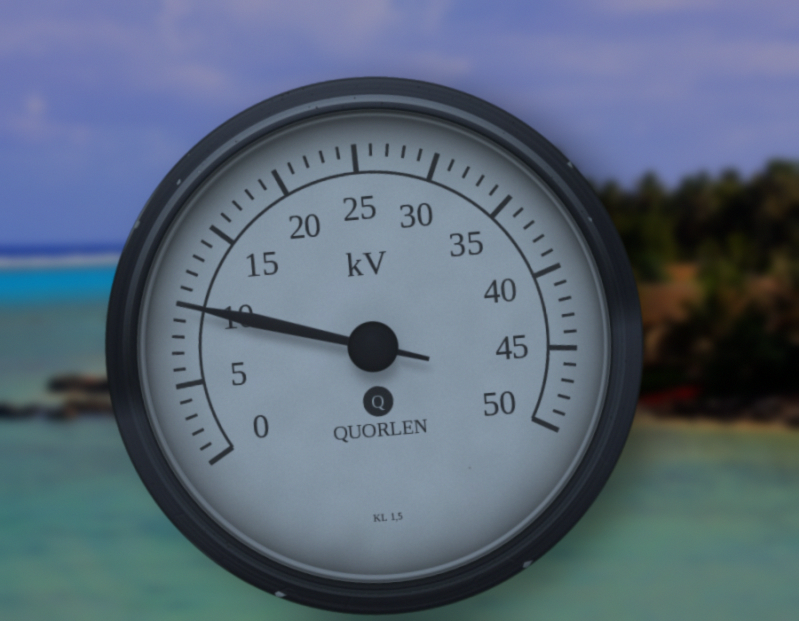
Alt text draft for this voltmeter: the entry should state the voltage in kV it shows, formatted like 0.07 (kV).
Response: 10 (kV)
